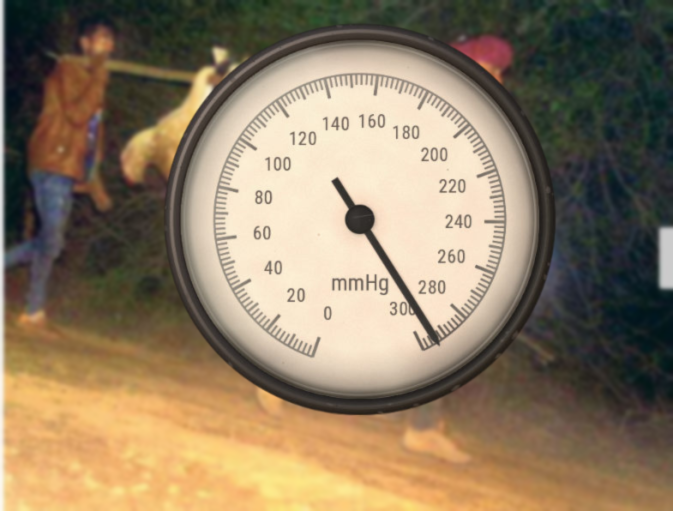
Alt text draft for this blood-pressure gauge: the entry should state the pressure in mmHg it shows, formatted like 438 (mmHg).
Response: 294 (mmHg)
